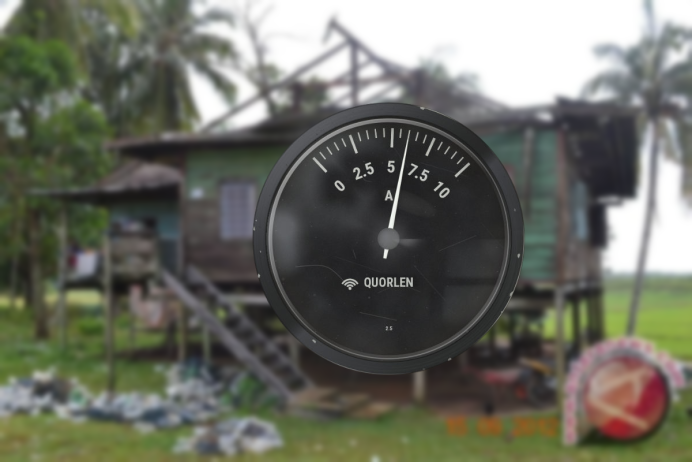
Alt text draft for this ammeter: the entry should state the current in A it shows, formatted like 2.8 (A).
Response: 6 (A)
